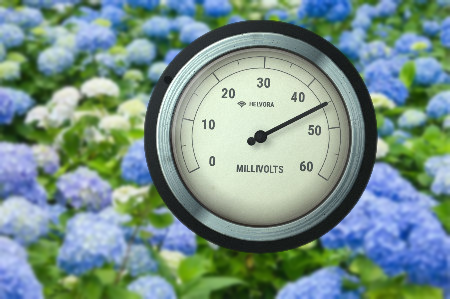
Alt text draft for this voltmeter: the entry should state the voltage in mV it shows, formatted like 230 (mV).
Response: 45 (mV)
